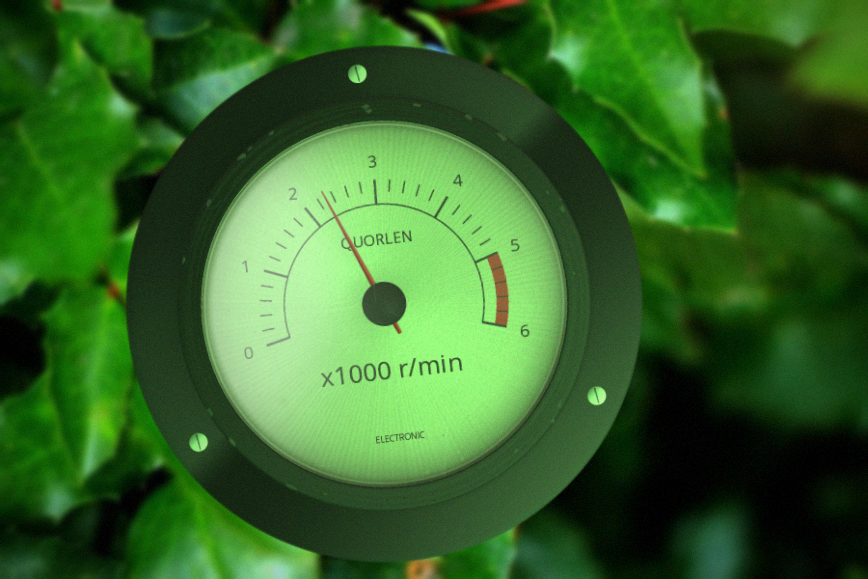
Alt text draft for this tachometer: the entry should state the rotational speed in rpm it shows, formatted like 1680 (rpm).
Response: 2300 (rpm)
